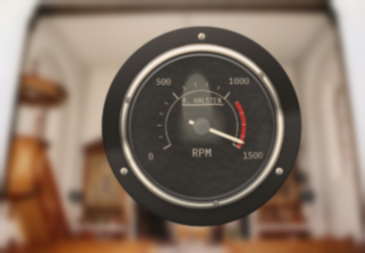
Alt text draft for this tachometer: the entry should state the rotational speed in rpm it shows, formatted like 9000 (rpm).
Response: 1450 (rpm)
